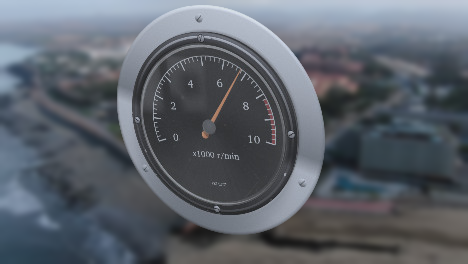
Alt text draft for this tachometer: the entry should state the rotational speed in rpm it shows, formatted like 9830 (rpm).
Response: 6800 (rpm)
